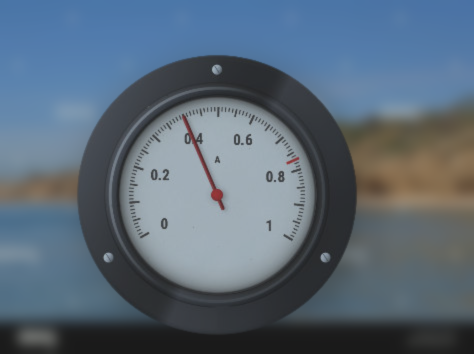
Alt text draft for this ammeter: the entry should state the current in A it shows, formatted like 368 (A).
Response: 0.4 (A)
